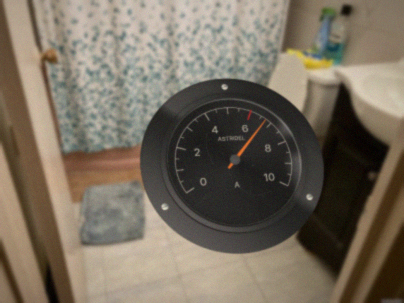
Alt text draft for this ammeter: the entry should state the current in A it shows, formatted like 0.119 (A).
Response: 6.75 (A)
